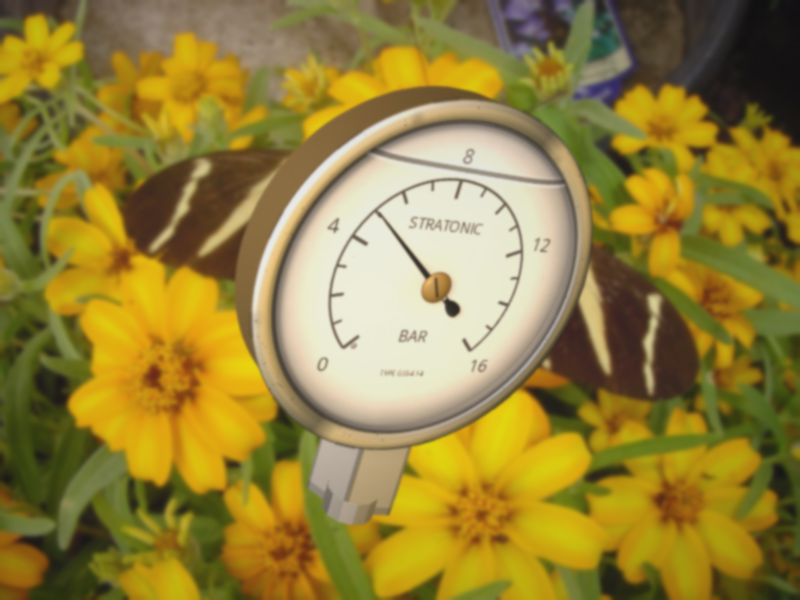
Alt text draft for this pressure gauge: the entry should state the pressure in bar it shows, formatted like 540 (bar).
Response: 5 (bar)
